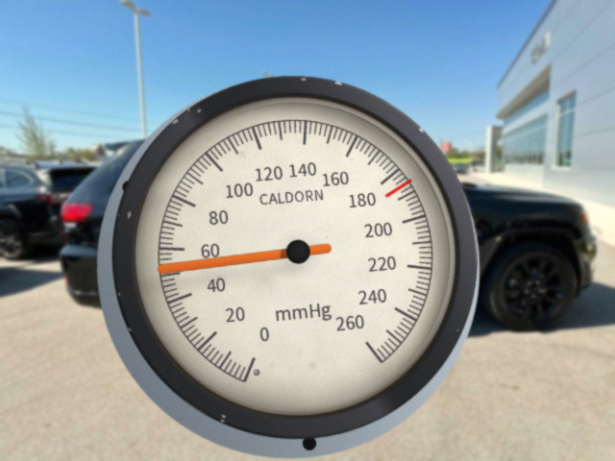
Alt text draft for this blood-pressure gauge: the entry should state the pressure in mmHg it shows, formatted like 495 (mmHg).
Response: 52 (mmHg)
